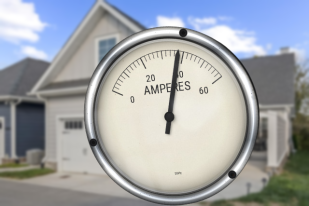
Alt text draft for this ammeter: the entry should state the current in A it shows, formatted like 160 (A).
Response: 38 (A)
